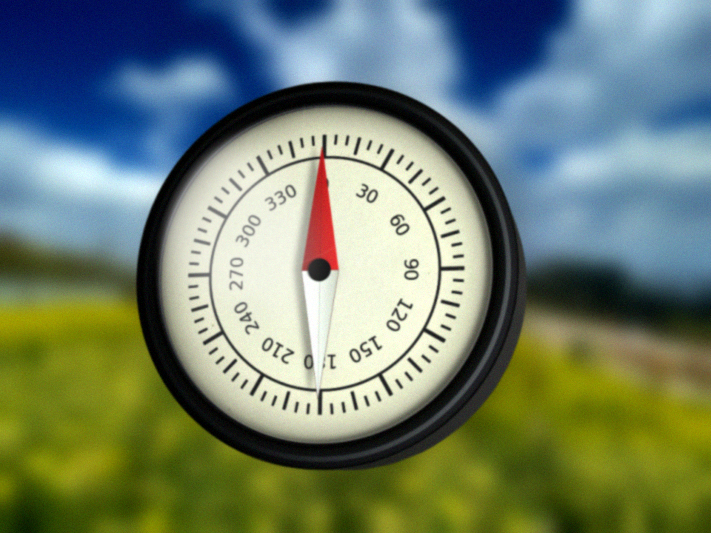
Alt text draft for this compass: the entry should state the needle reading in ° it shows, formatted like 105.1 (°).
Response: 0 (°)
